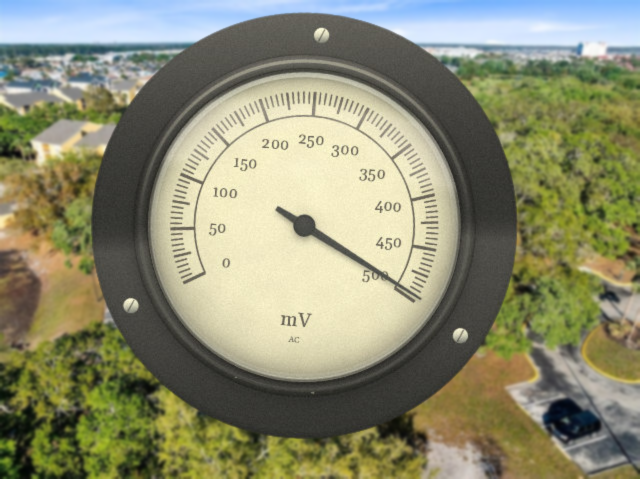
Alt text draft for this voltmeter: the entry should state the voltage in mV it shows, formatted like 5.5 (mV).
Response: 495 (mV)
